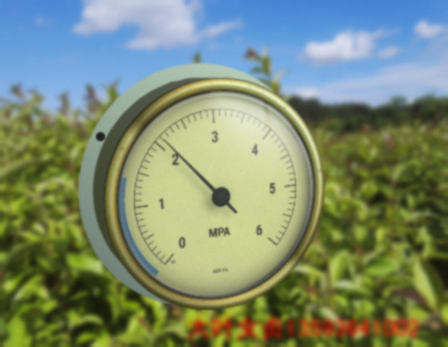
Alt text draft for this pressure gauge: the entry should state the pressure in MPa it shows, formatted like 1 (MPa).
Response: 2.1 (MPa)
